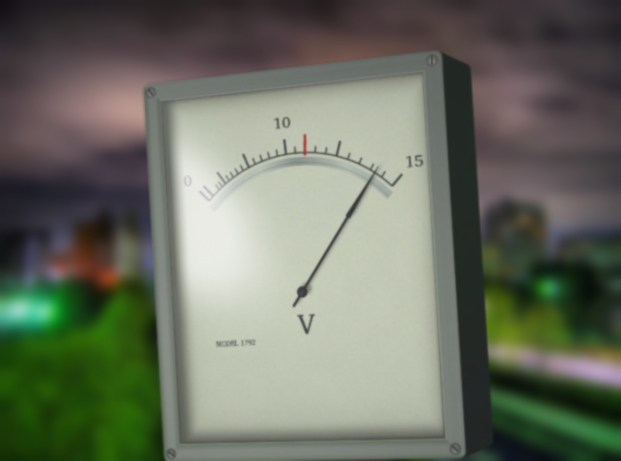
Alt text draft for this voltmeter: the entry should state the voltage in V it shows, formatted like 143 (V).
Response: 14.25 (V)
